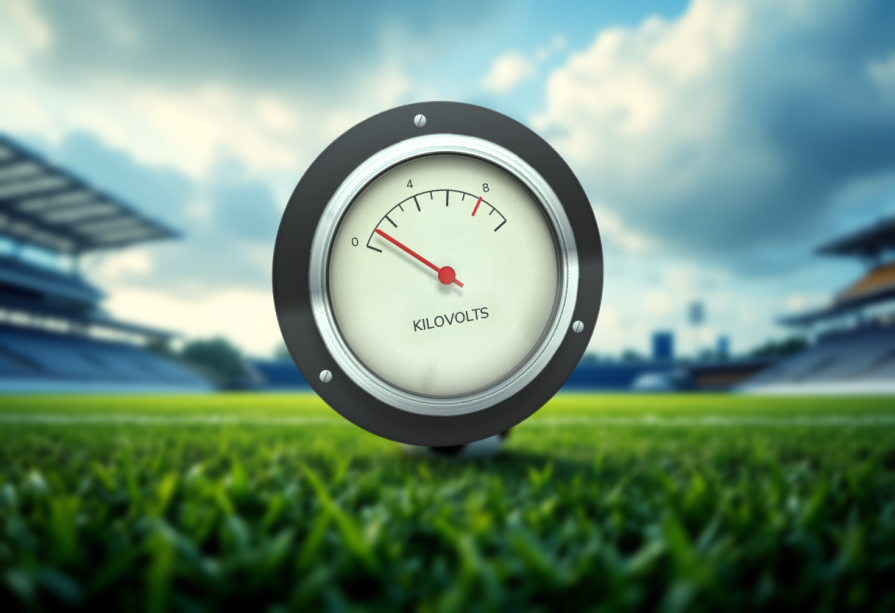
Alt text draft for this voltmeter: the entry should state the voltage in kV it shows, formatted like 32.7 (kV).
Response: 1 (kV)
